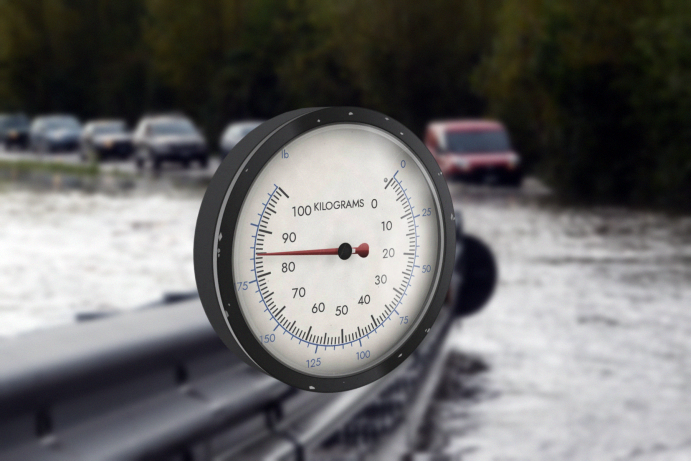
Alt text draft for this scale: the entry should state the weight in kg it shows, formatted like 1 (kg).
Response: 85 (kg)
